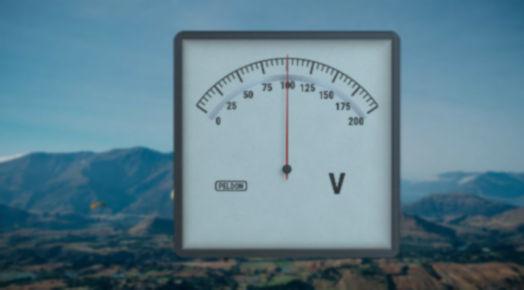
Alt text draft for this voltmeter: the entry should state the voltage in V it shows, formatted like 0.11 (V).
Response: 100 (V)
